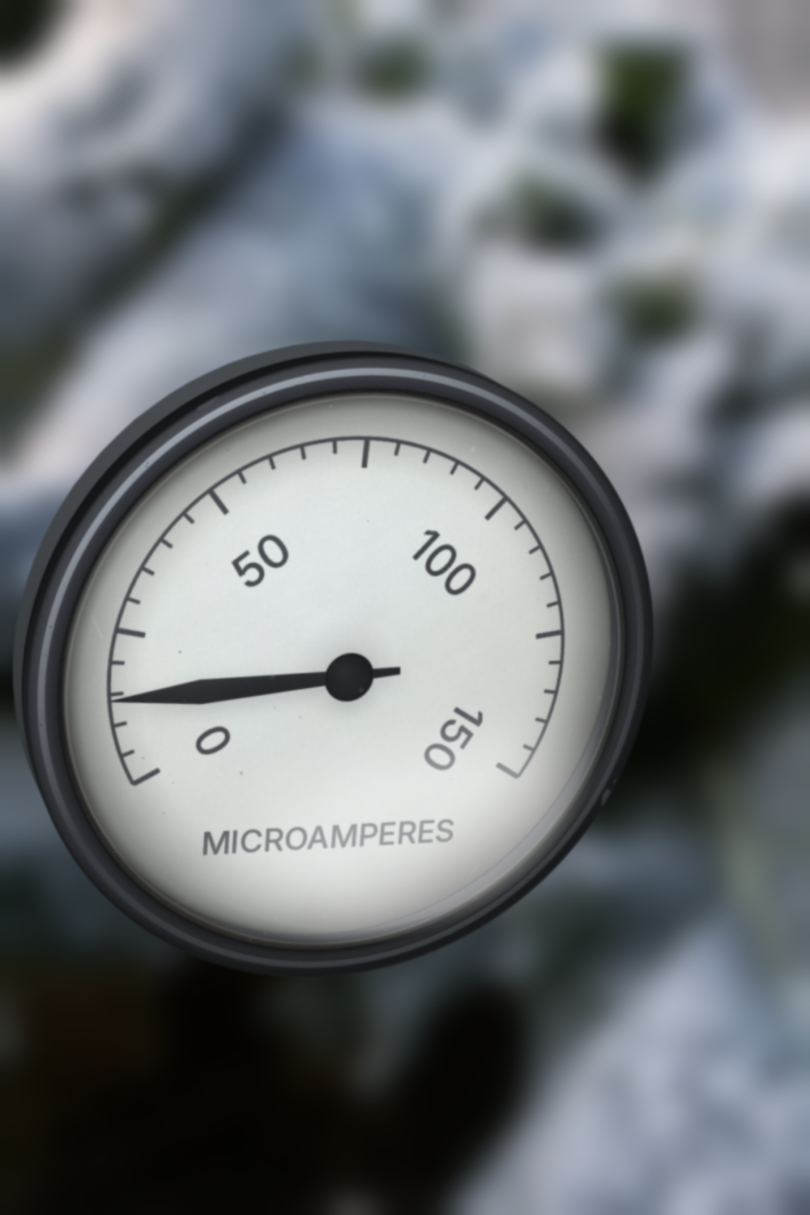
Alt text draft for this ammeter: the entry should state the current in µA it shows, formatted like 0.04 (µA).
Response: 15 (µA)
